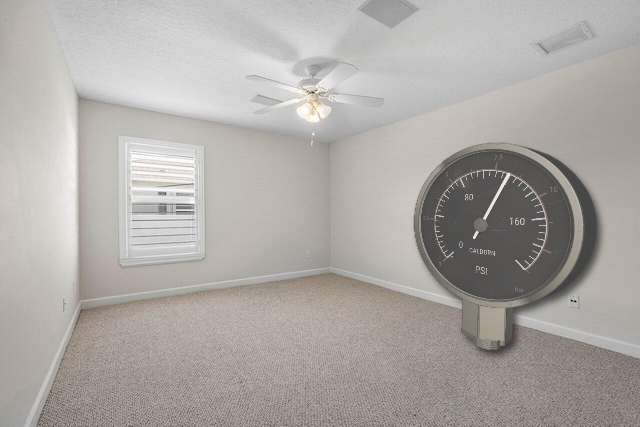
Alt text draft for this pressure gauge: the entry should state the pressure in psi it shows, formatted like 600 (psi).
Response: 120 (psi)
